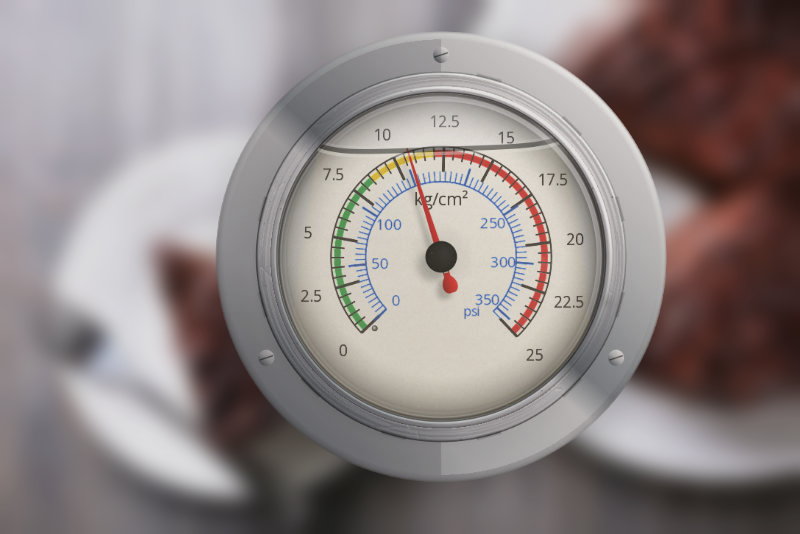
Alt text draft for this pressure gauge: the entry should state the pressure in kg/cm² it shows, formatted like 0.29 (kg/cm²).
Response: 10.75 (kg/cm²)
